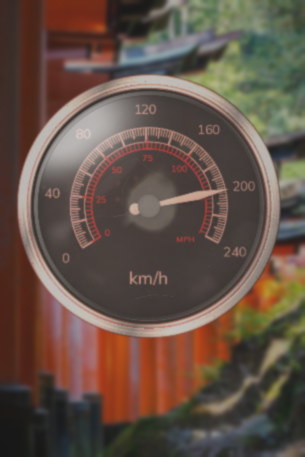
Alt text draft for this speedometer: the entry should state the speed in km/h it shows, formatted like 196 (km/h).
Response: 200 (km/h)
